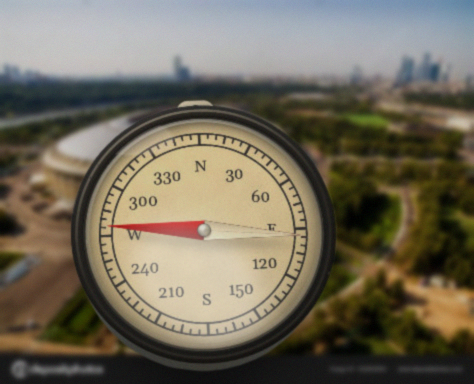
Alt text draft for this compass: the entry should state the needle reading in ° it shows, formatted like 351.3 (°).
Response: 275 (°)
